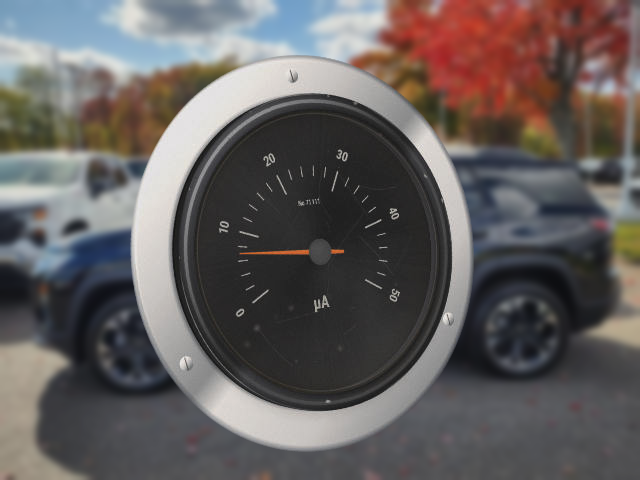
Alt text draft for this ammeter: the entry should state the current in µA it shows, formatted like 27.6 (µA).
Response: 7 (µA)
